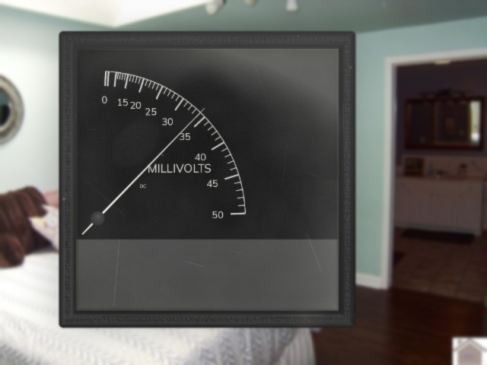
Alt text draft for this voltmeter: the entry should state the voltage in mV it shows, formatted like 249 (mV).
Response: 34 (mV)
